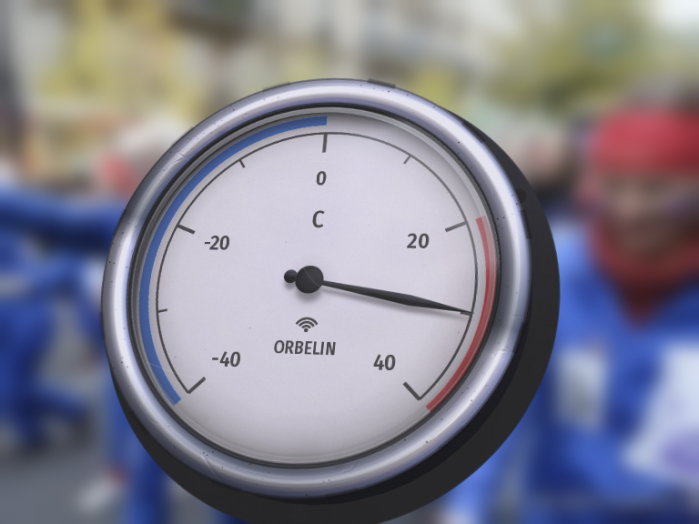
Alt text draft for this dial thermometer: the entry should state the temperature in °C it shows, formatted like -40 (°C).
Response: 30 (°C)
